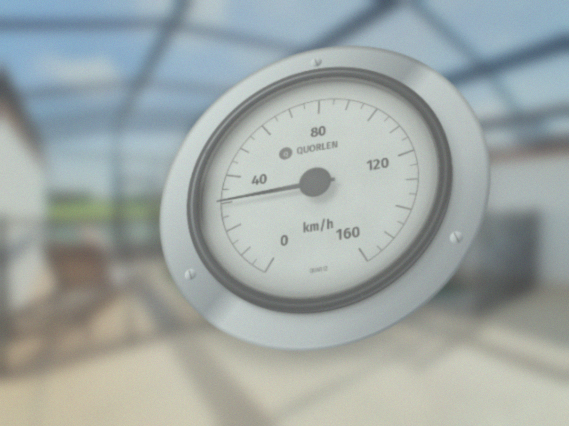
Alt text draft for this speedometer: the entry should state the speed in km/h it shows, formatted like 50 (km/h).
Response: 30 (km/h)
